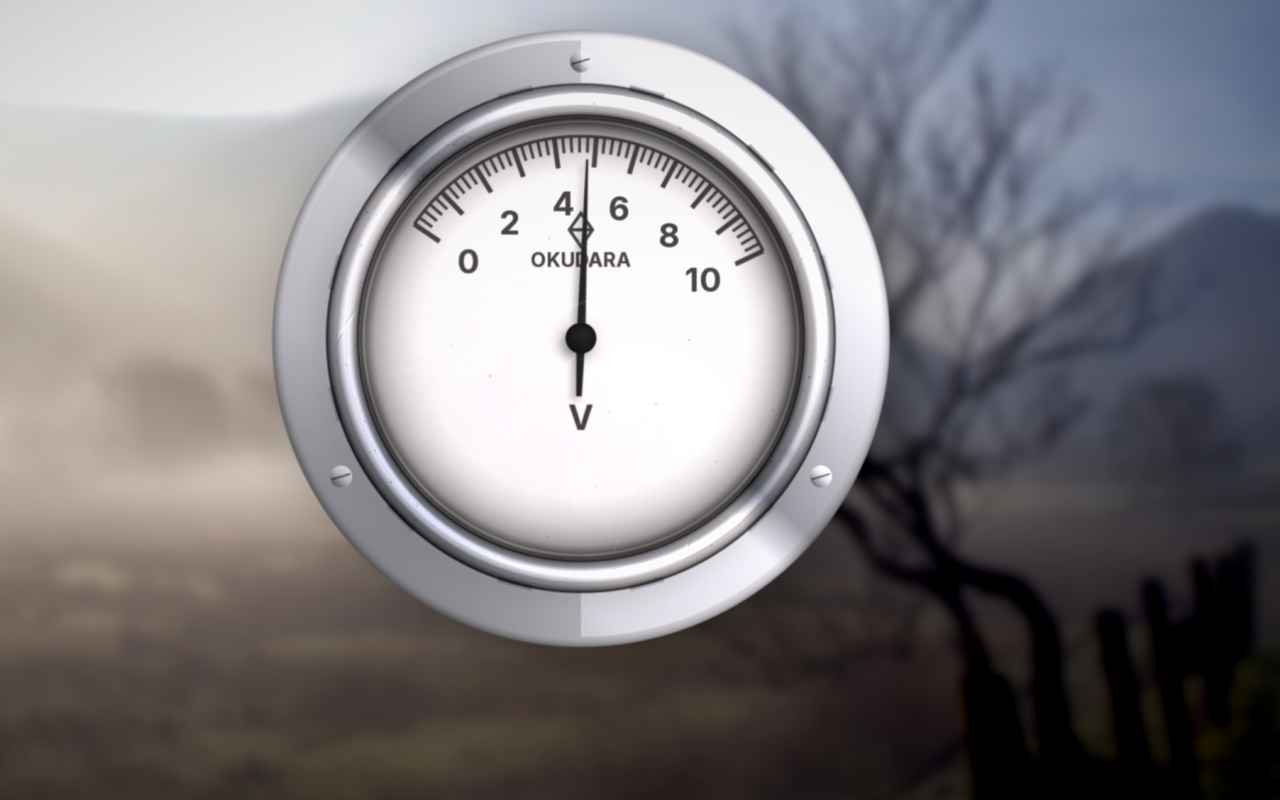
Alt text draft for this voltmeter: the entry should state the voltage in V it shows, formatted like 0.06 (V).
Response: 4.8 (V)
